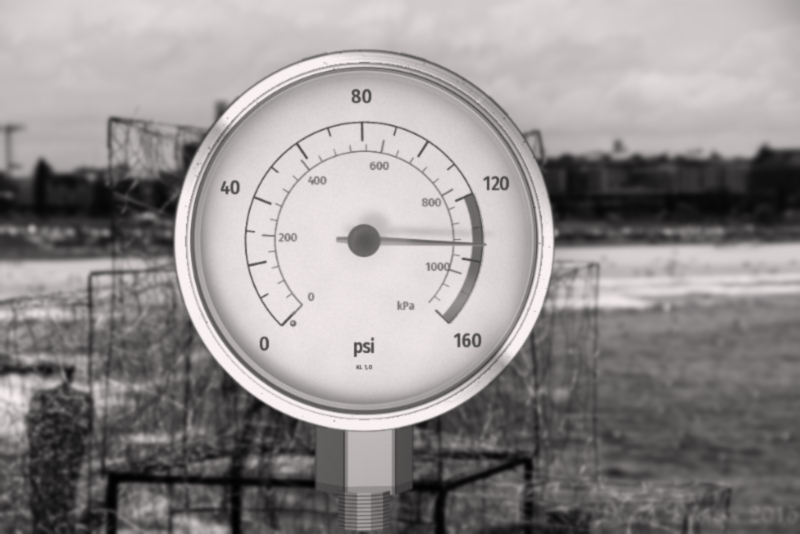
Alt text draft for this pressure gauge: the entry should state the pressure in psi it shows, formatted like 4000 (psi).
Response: 135 (psi)
